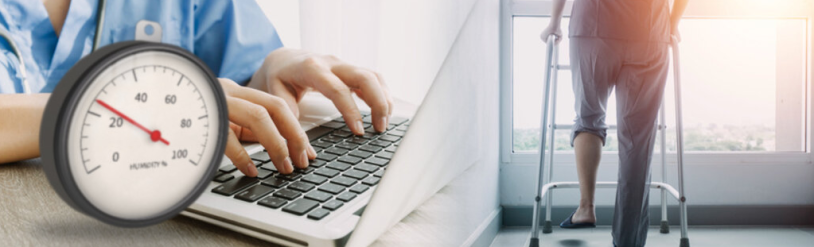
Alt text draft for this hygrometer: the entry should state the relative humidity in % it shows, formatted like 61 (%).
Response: 24 (%)
